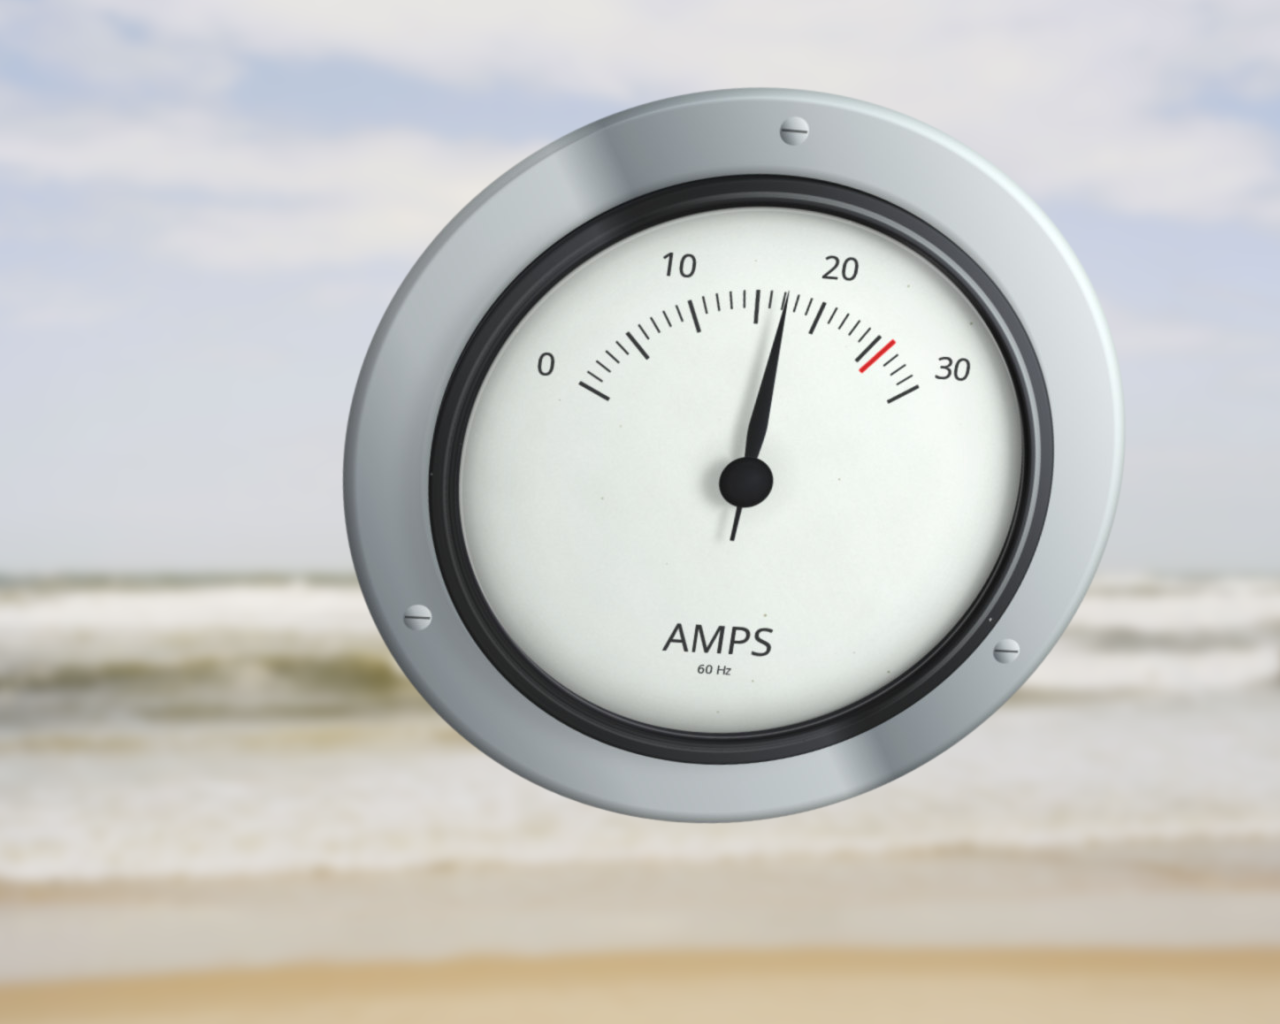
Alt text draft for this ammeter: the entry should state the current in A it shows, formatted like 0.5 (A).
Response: 17 (A)
